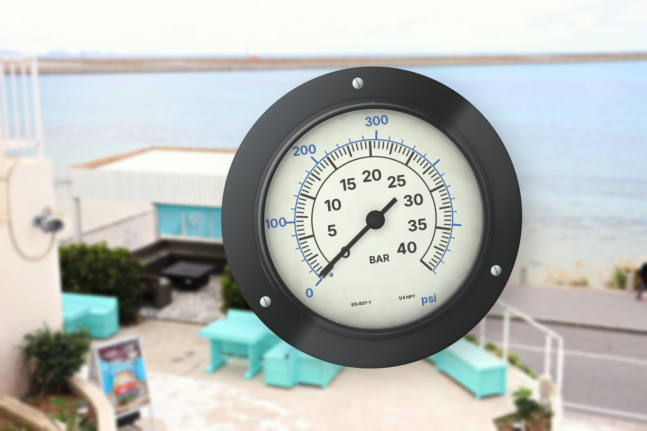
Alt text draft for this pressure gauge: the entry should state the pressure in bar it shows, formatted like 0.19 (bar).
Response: 0.5 (bar)
